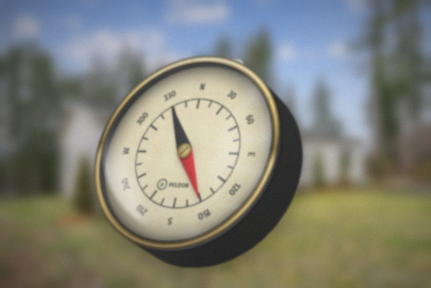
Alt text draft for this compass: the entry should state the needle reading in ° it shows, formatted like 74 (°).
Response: 150 (°)
